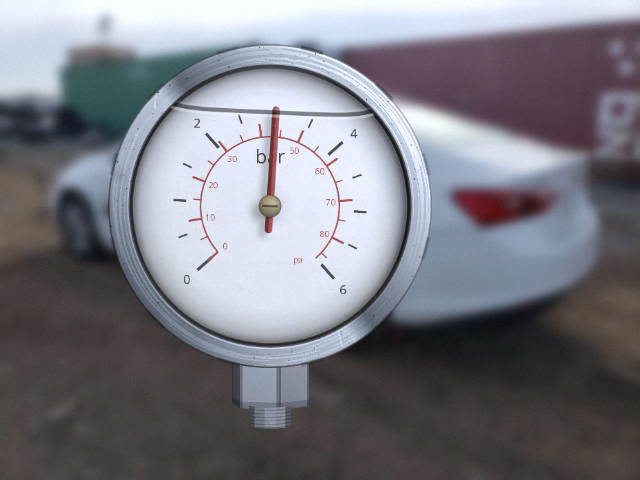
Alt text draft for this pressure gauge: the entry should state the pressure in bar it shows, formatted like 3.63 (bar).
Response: 3 (bar)
